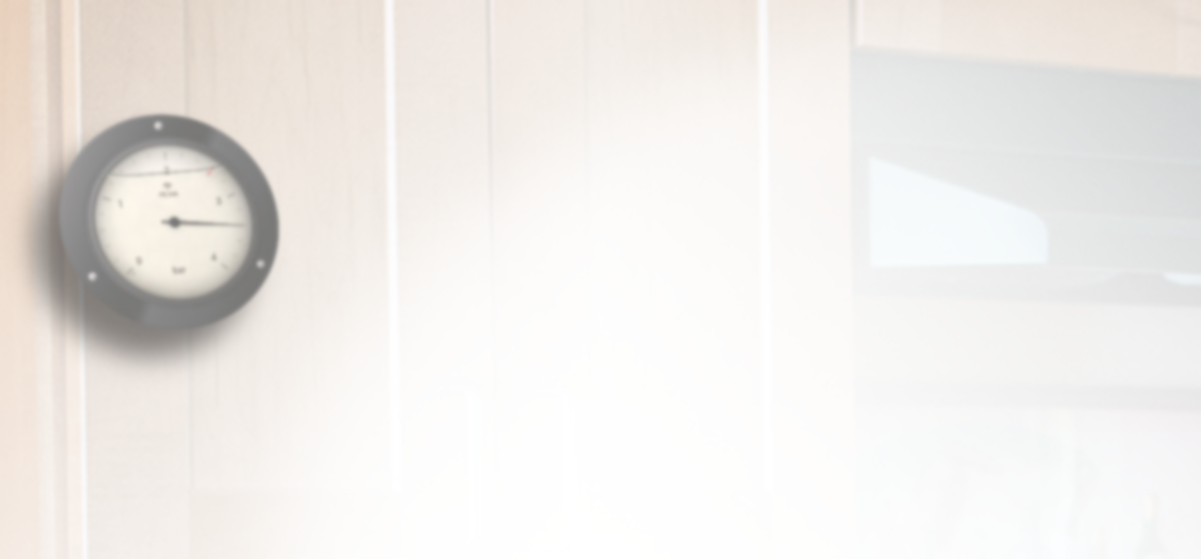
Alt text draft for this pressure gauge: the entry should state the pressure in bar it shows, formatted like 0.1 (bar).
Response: 3.4 (bar)
